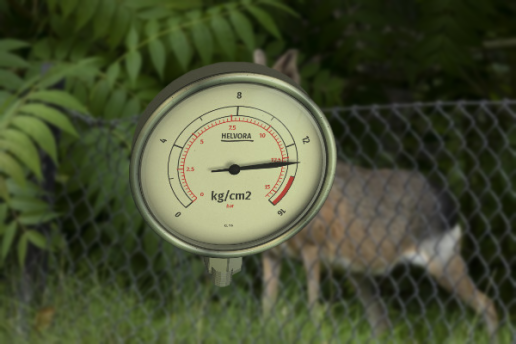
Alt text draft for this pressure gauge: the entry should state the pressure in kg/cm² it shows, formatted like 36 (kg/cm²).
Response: 13 (kg/cm²)
